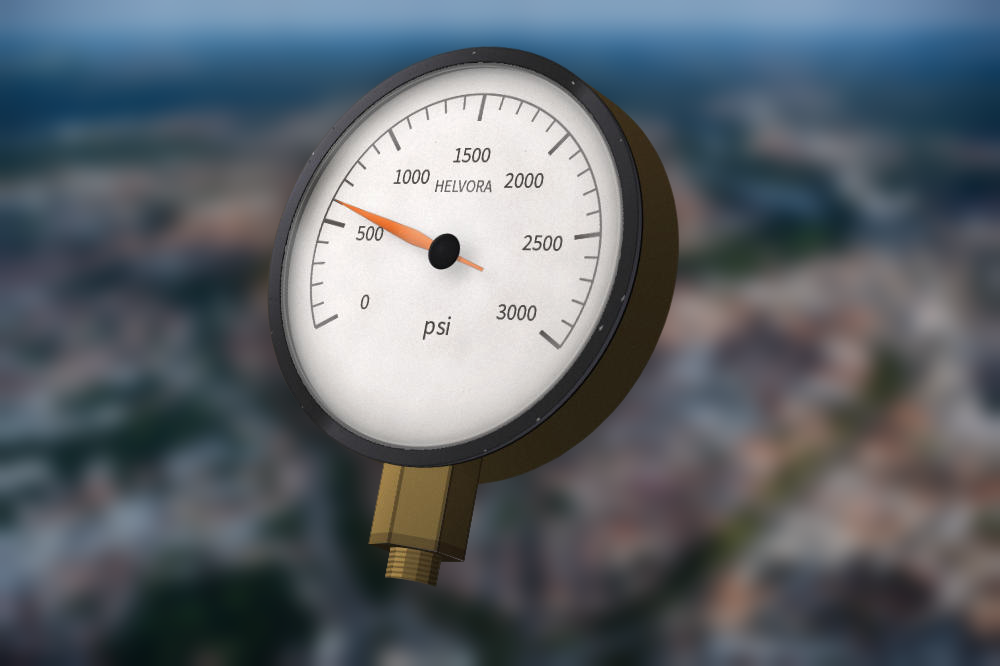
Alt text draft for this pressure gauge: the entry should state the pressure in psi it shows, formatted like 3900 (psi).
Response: 600 (psi)
